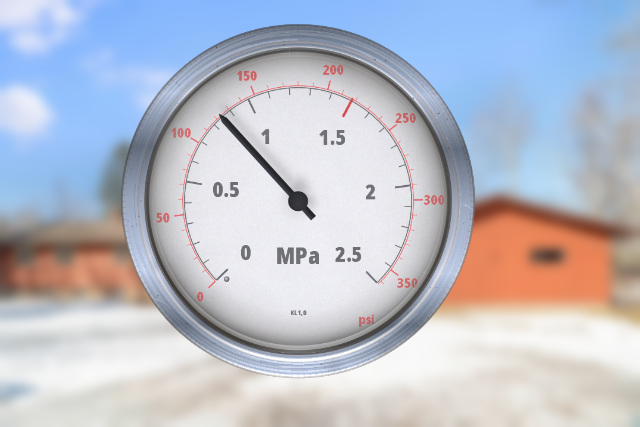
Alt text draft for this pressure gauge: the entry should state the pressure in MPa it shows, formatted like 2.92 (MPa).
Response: 0.85 (MPa)
